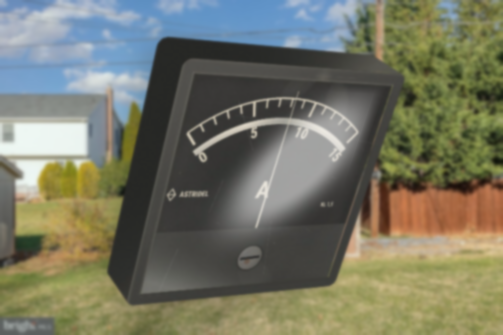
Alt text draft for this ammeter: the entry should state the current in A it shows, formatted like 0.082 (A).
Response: 8 (A)
